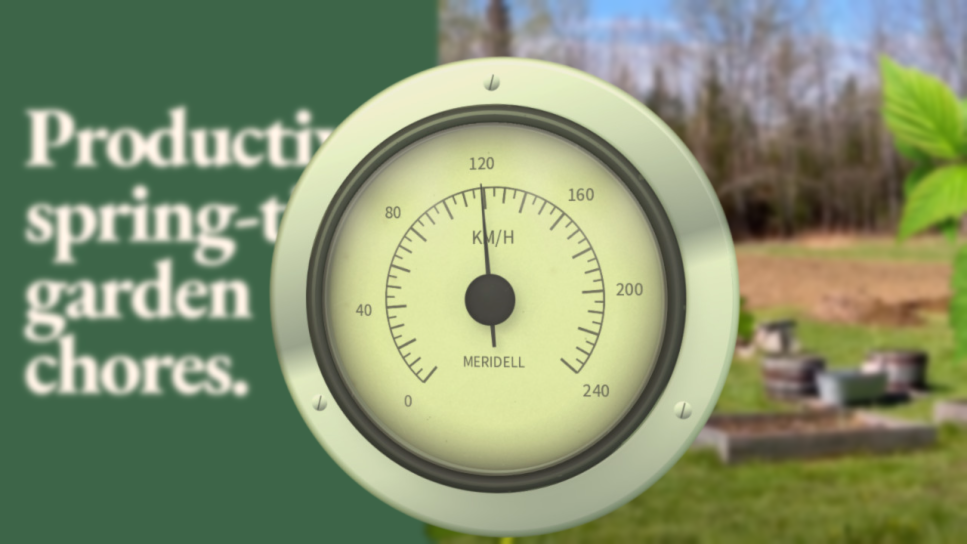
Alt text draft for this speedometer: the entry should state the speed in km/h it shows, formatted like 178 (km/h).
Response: 120 (km/h)
